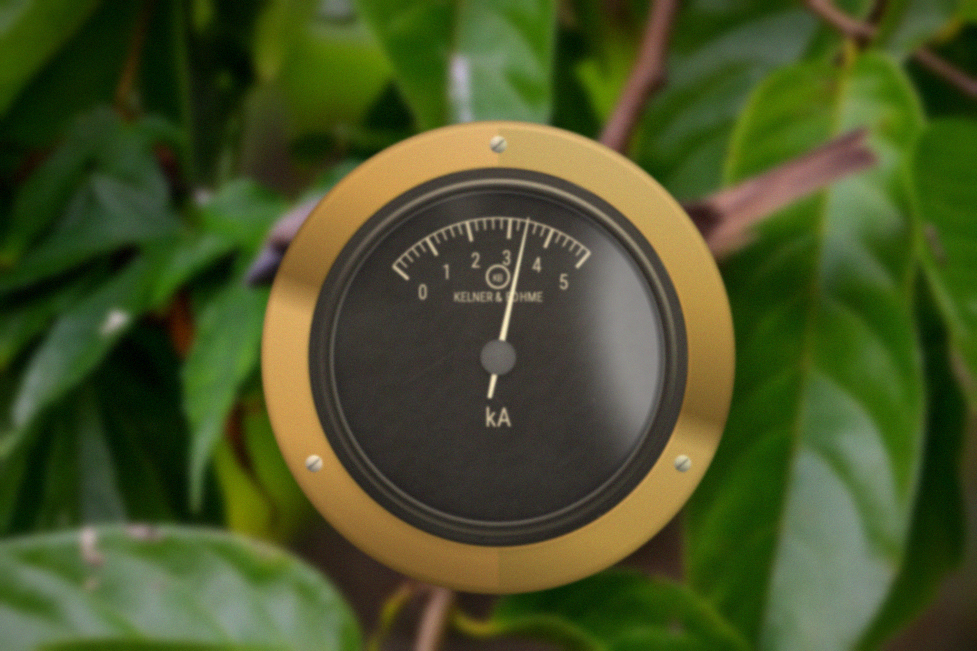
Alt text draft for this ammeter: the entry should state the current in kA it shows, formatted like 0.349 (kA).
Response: 3.4 (kA)
